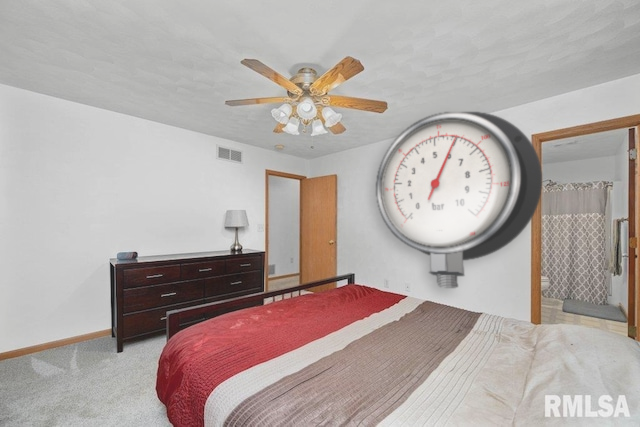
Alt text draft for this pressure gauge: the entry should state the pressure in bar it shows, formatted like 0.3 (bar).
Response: 6 (bar)
